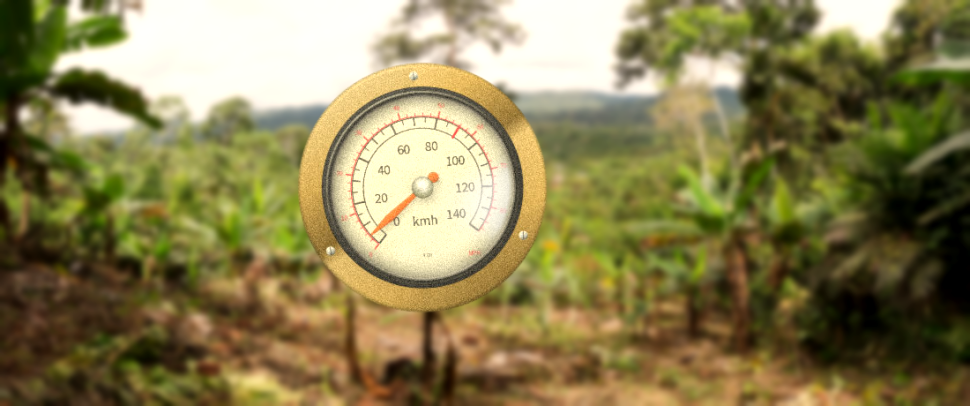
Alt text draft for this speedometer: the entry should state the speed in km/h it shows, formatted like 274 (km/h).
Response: 5 (km/h)
